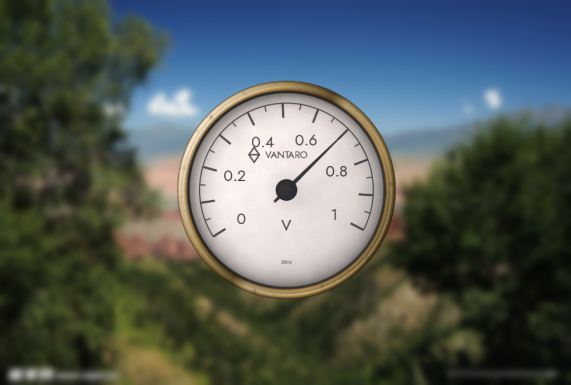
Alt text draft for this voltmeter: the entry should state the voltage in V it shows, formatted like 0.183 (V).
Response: 0.7 (V)
